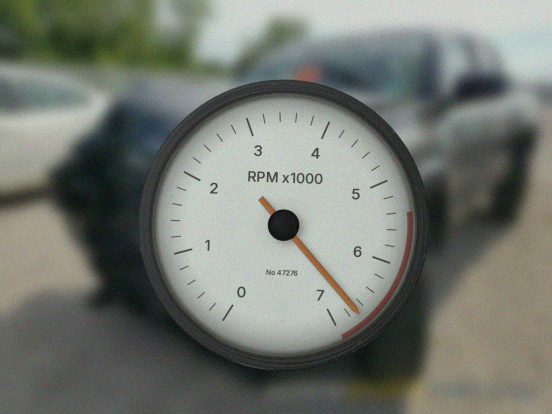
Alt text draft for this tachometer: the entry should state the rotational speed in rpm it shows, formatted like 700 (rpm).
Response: 6700 (rpm)
